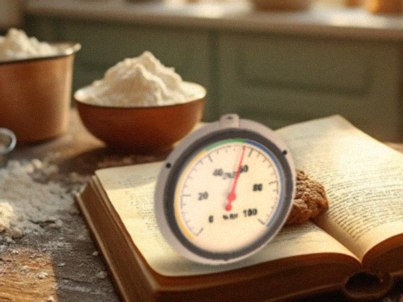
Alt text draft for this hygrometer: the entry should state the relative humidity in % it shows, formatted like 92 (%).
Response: 56 (%)
